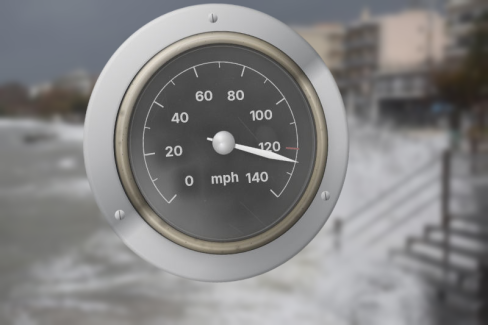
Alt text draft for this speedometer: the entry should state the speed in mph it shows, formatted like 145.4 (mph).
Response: 125 (mph)
